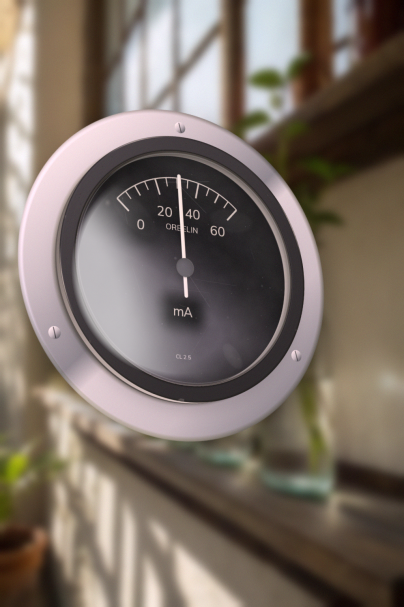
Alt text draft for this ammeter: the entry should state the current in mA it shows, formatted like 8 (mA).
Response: 30 (mA)
